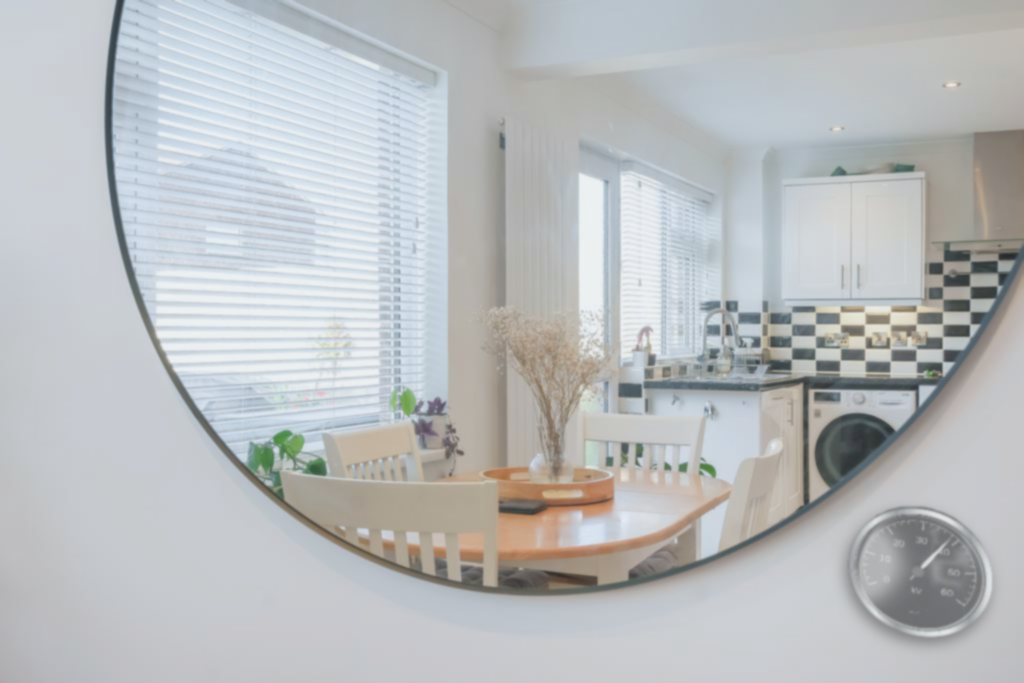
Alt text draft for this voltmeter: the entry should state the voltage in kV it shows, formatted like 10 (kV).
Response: 38 (kV)
